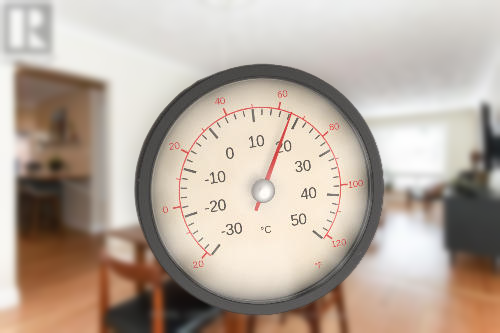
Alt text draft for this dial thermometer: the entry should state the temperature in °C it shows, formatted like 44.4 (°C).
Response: 18 (°C)
